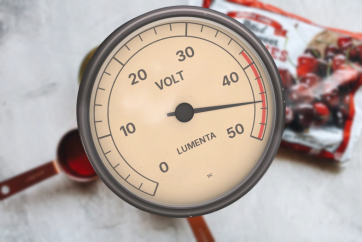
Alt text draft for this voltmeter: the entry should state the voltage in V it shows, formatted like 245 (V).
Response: 45 (V)
